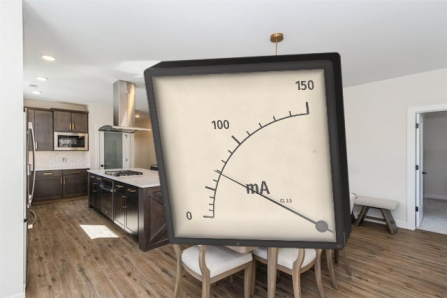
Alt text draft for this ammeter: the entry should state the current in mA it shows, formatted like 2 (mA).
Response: 70 (mA)
